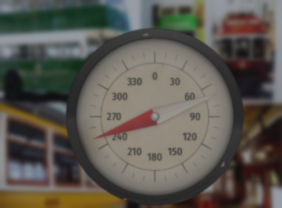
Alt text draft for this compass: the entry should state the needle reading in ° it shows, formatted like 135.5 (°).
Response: 250 (°)
